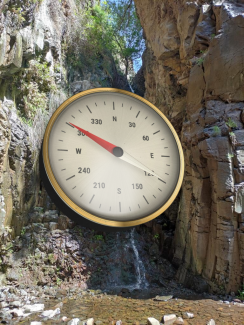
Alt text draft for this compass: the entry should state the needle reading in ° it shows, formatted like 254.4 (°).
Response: 300 (°)
